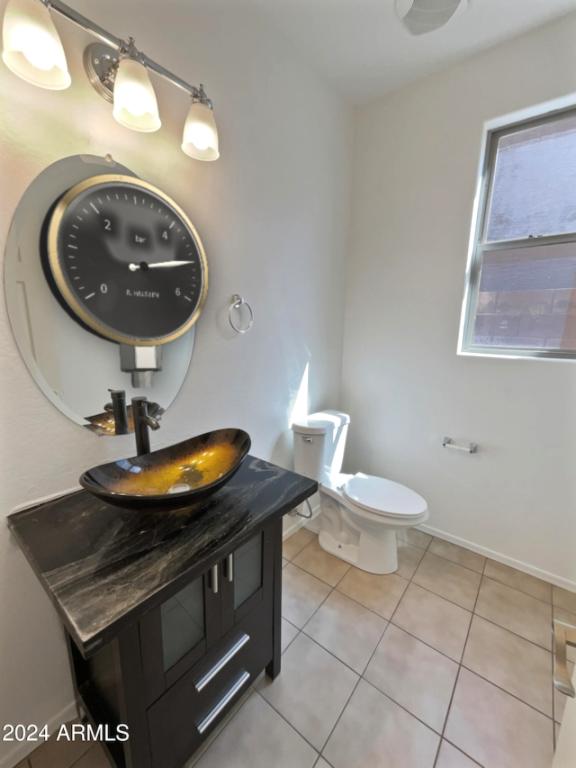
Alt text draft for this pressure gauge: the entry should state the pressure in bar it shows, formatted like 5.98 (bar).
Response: 5 (bar)
